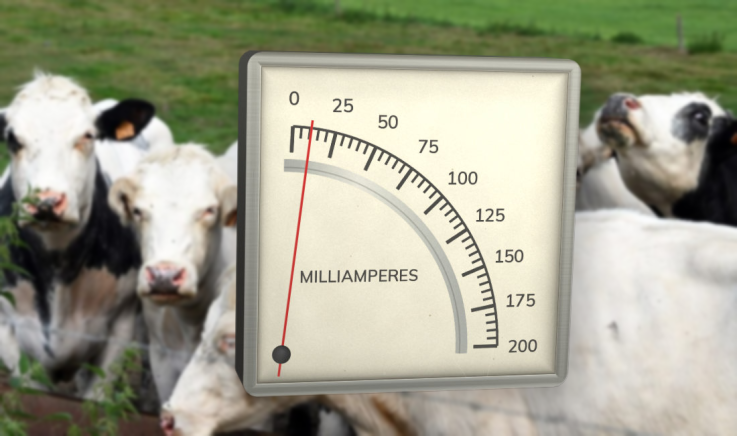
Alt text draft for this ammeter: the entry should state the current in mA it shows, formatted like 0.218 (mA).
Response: 10 (mA)
